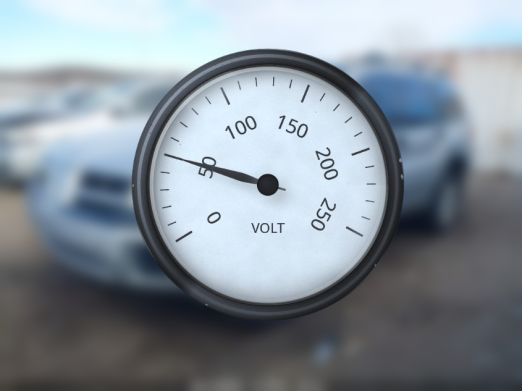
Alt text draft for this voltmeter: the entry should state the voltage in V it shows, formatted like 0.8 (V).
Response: 50 (V)
